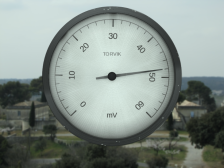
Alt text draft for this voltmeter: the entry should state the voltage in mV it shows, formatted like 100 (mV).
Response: 48 (mV)
